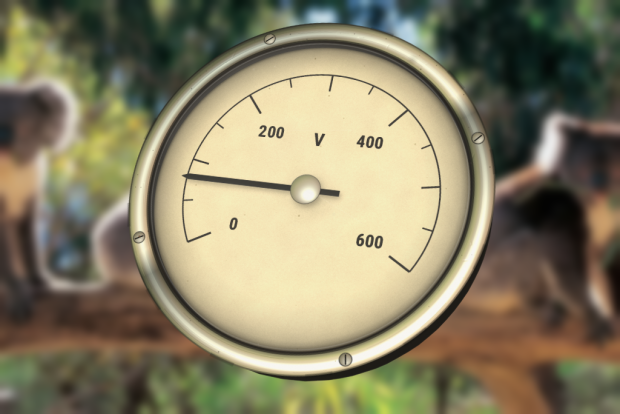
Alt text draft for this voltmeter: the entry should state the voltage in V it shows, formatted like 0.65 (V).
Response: 75 (V)
